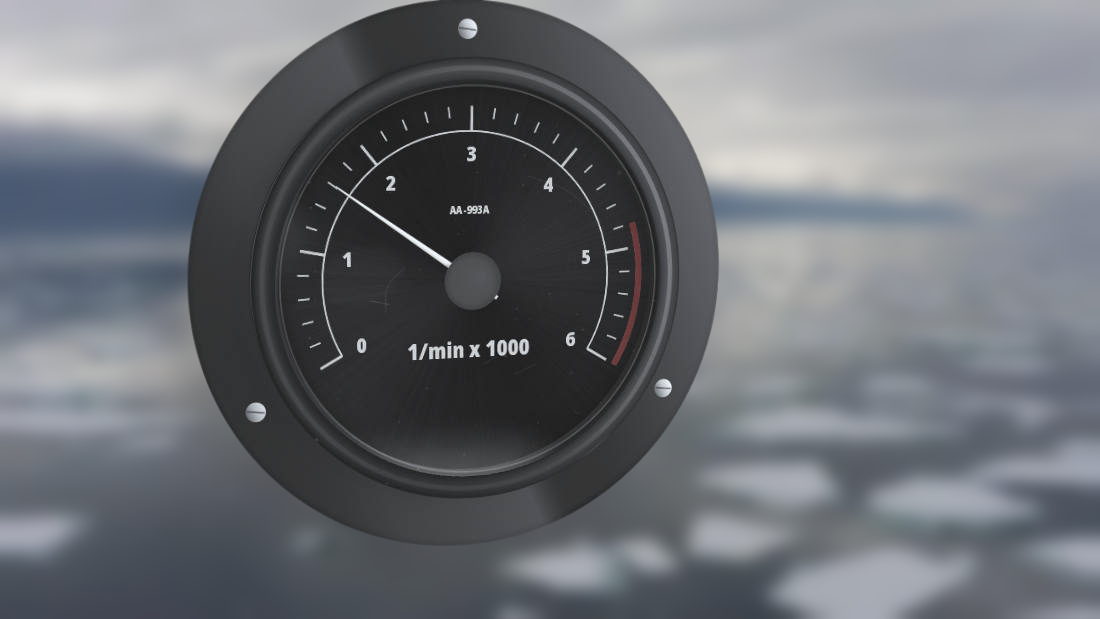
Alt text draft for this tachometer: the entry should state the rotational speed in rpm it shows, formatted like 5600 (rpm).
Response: 1600 (rpm)
